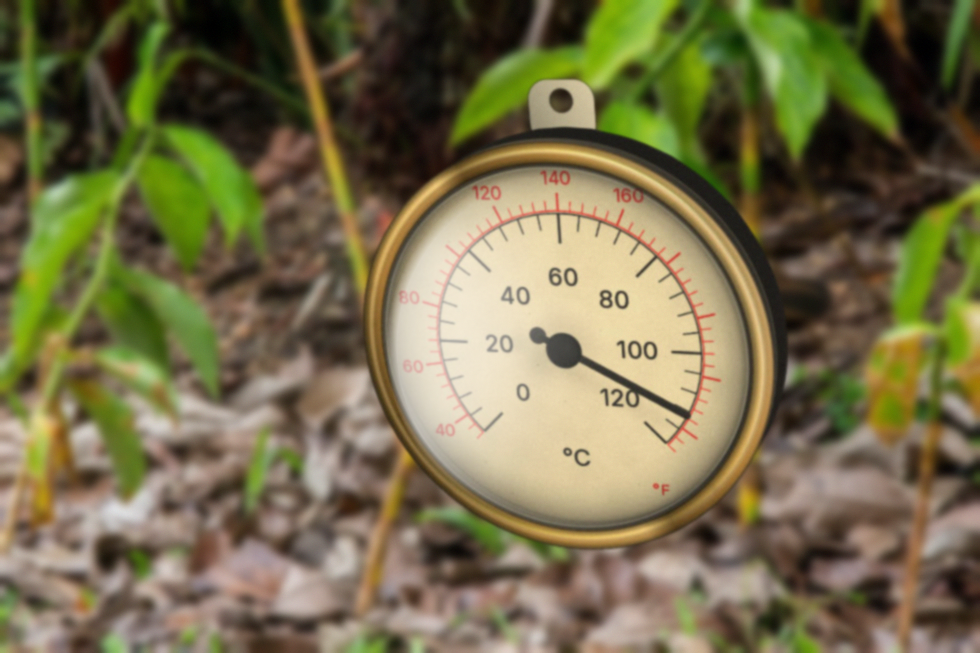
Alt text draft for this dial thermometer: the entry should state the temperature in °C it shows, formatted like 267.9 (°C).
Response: 112 (°C)
